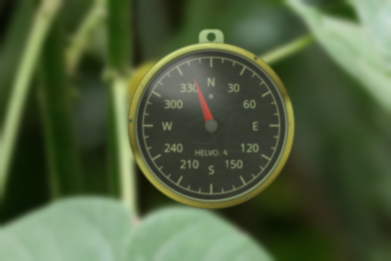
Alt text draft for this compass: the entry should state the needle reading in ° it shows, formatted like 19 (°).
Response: 340 (°)
